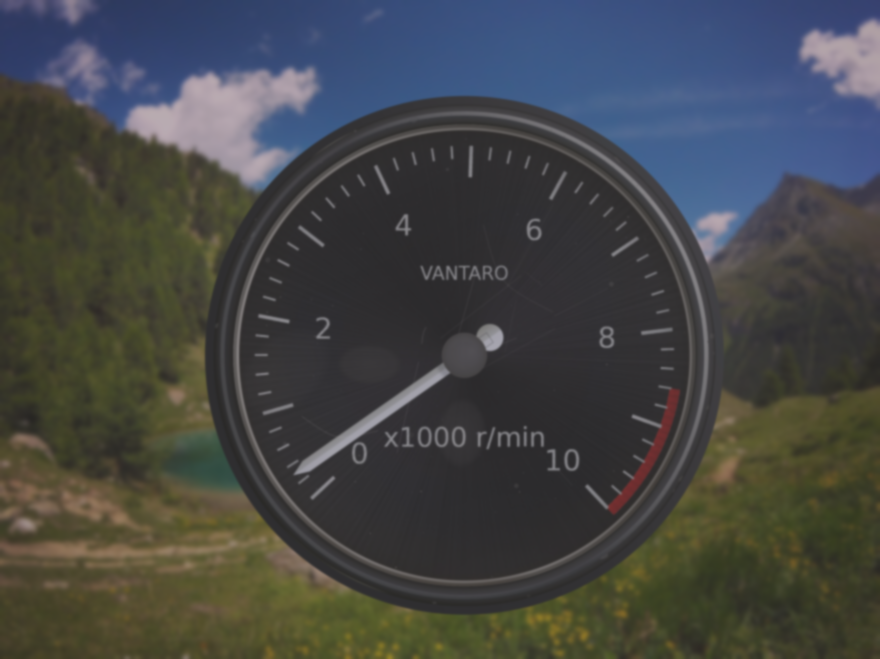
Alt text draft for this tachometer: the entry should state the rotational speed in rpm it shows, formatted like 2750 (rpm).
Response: 300 (rpm)
